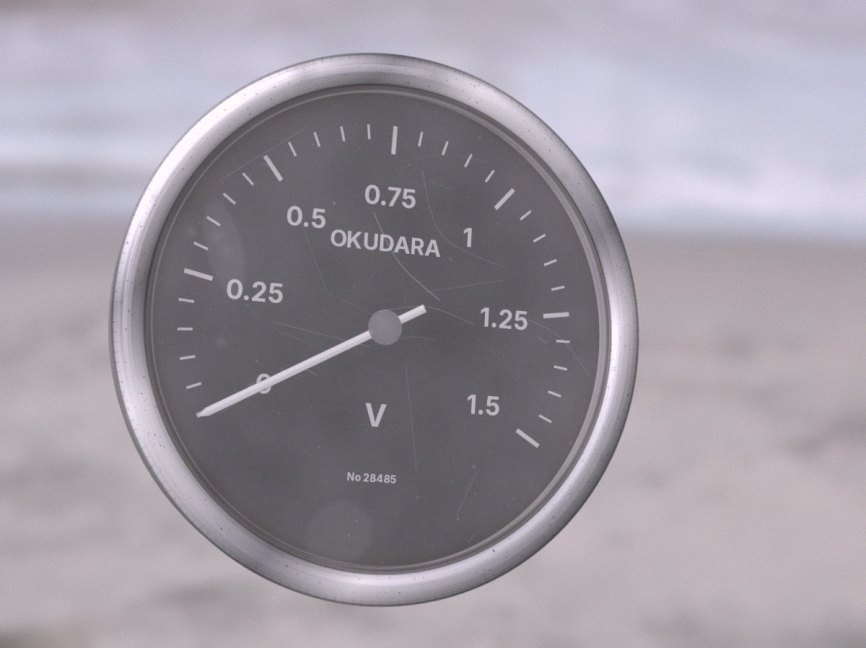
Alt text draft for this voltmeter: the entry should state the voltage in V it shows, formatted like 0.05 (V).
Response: 0 (V)
